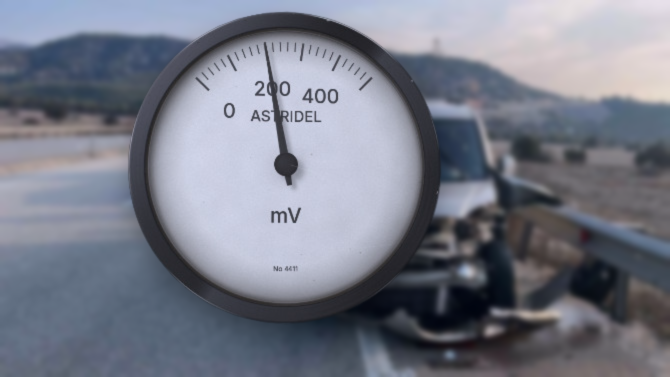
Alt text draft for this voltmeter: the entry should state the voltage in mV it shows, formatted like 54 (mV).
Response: 200 (mV)
